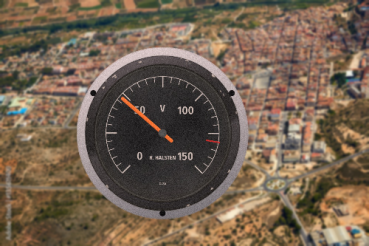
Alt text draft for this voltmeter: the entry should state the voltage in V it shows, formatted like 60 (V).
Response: 47.5 (V)
